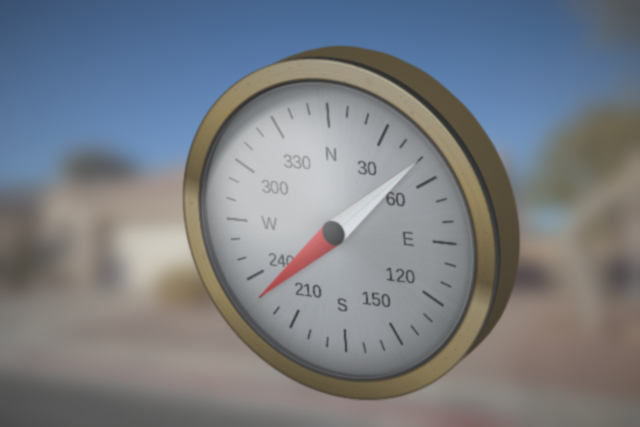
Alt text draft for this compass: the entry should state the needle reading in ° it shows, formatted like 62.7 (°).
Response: 230 (°)
